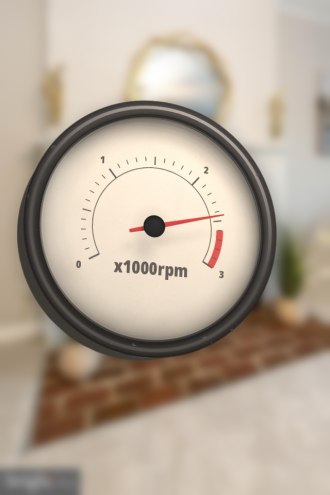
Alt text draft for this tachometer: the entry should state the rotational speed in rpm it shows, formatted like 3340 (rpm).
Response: 2450 (rpm)
